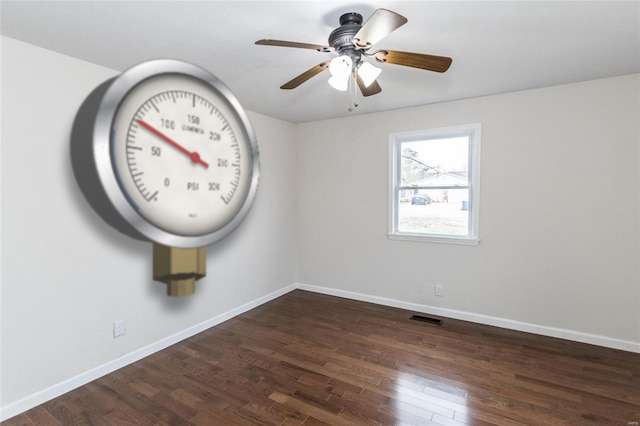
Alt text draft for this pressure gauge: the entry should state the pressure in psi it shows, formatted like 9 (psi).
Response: 75 (psi)
